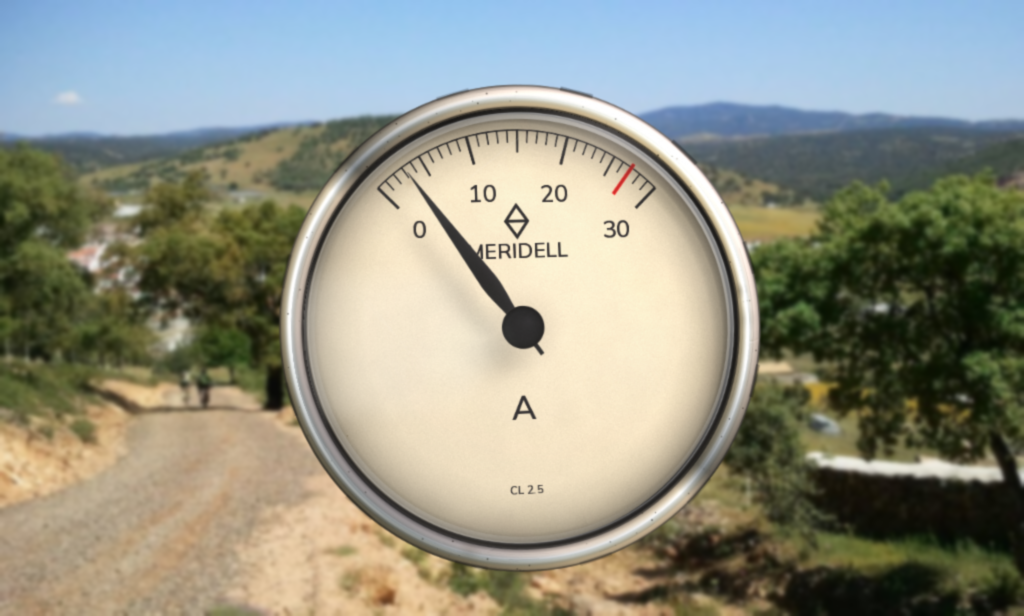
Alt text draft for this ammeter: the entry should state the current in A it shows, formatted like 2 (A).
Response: 3 (A)
